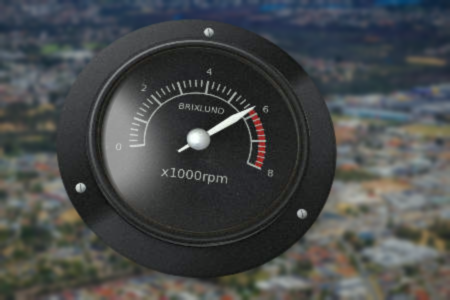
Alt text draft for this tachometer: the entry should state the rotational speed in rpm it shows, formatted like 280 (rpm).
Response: 5800 (rpm)
